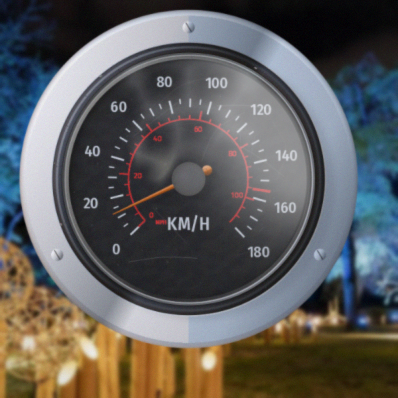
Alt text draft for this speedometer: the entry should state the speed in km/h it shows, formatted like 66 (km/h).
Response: 12.5 (km/h)
